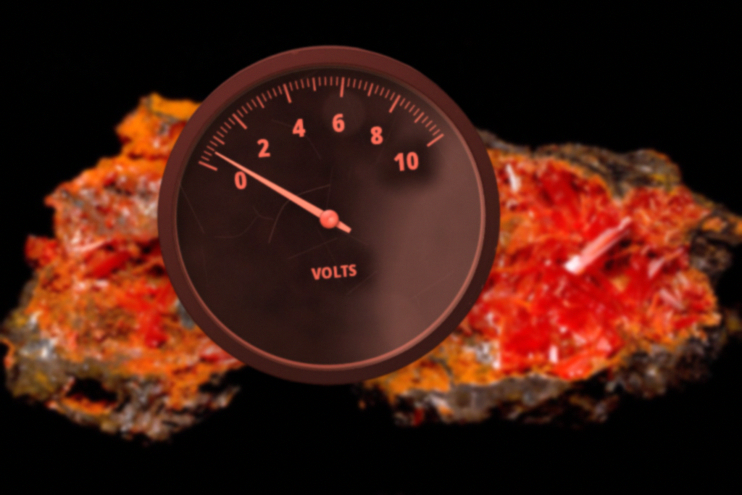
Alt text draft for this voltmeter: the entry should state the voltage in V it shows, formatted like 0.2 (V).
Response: 0.6 (V)
